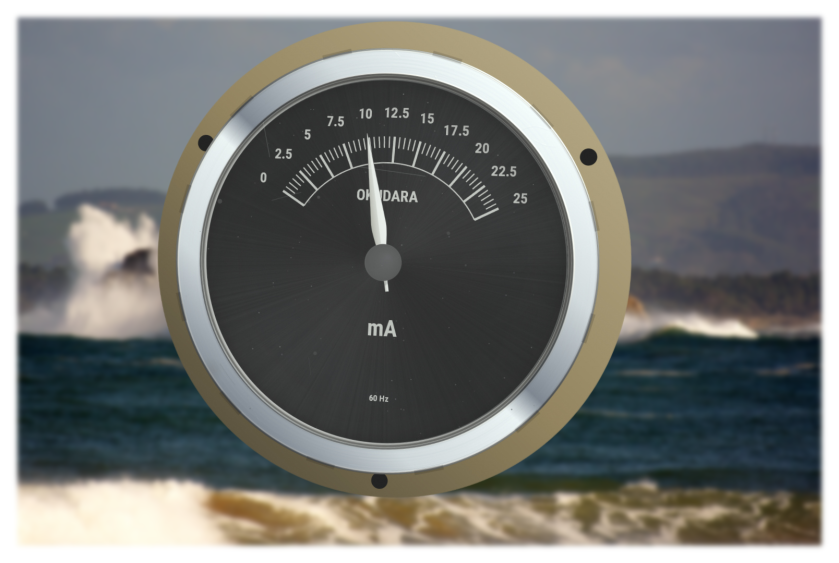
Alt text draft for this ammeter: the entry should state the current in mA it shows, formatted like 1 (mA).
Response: 10 (mA)
